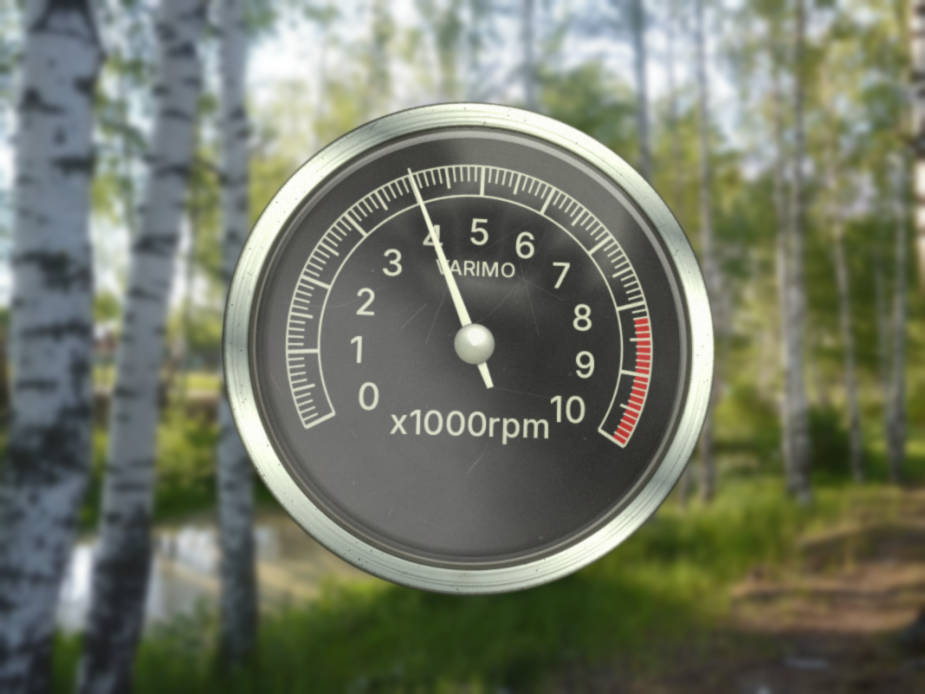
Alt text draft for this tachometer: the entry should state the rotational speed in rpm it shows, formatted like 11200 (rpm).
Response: 4000 (rpm)
